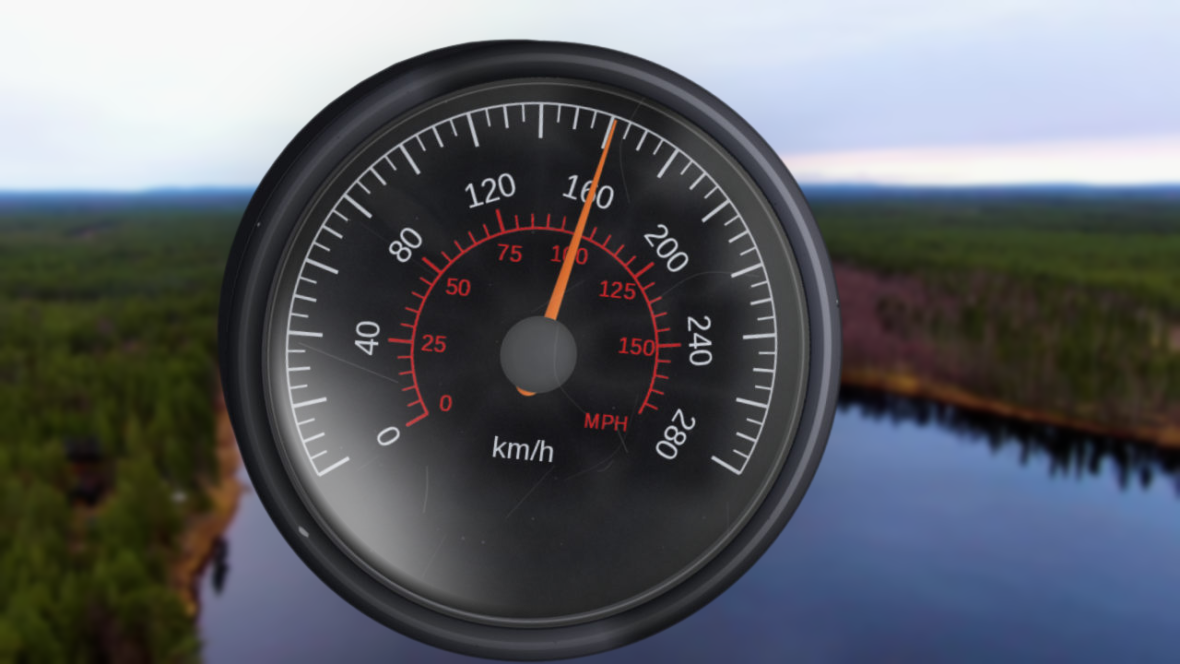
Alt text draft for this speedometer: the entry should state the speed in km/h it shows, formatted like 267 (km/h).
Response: 160 (km/h)
